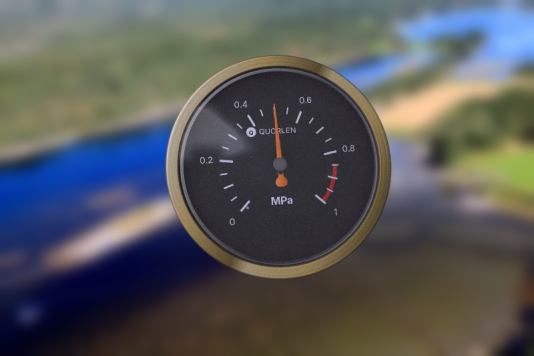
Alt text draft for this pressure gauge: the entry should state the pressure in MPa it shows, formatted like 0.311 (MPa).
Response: 0.5 (MPa)
